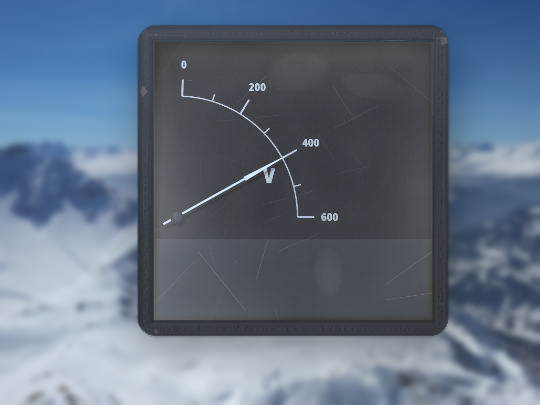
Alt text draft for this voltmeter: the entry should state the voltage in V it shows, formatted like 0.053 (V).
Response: 400 (V)
